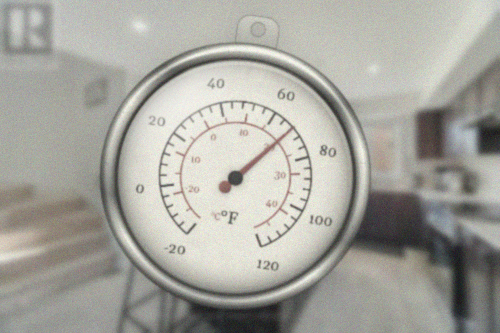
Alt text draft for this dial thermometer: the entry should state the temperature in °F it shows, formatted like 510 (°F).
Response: 68 (°F)
